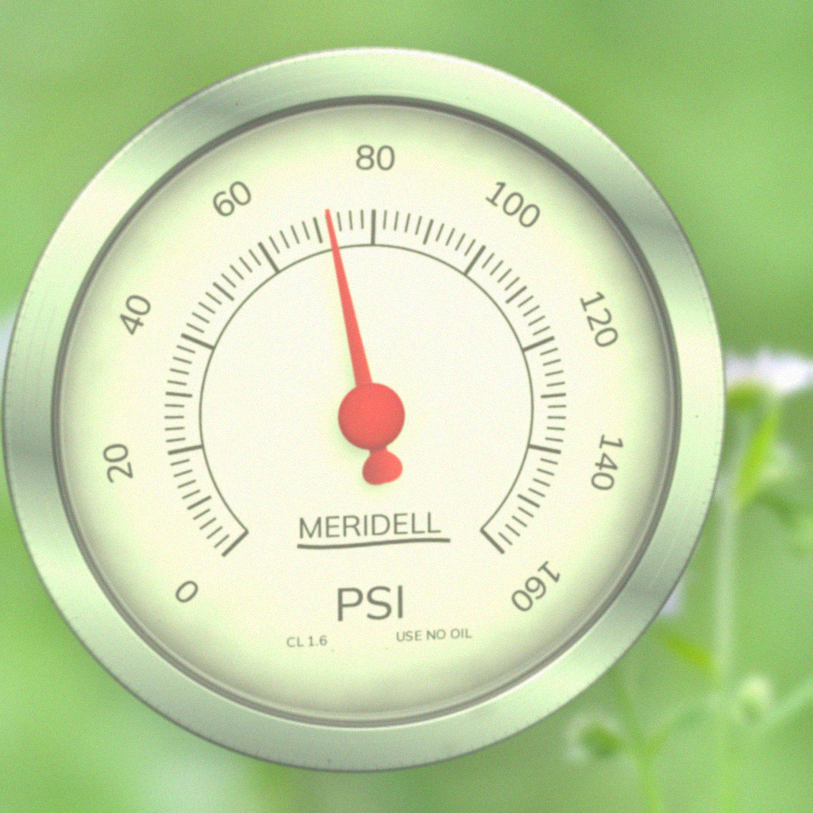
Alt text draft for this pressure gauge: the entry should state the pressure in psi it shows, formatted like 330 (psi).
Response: 72 (psi)
